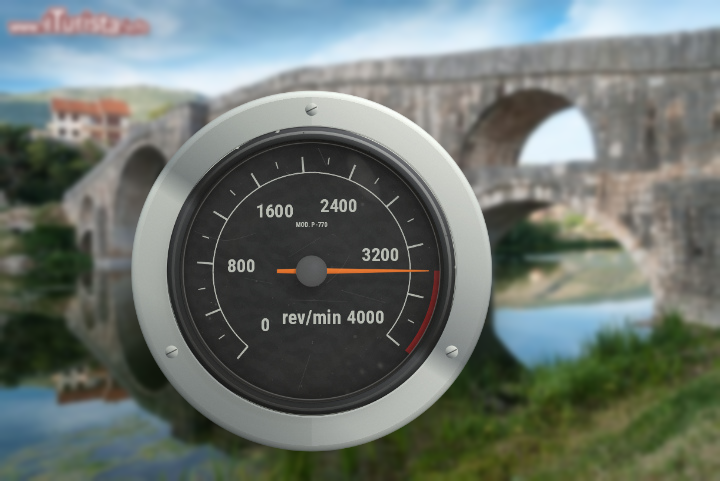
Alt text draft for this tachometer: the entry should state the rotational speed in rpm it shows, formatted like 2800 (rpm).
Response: 3400 (rpm)
